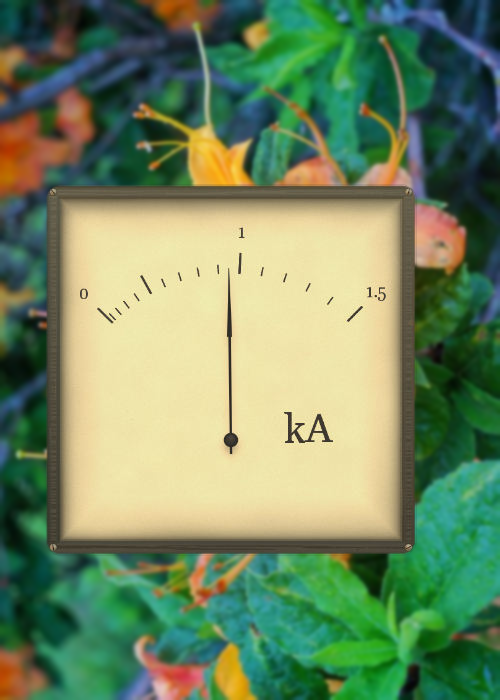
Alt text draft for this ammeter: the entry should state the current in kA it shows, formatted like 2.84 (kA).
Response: 0.95 (kA)
